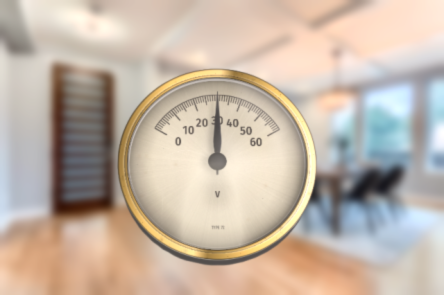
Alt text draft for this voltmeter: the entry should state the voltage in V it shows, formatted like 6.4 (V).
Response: 30 (V)
